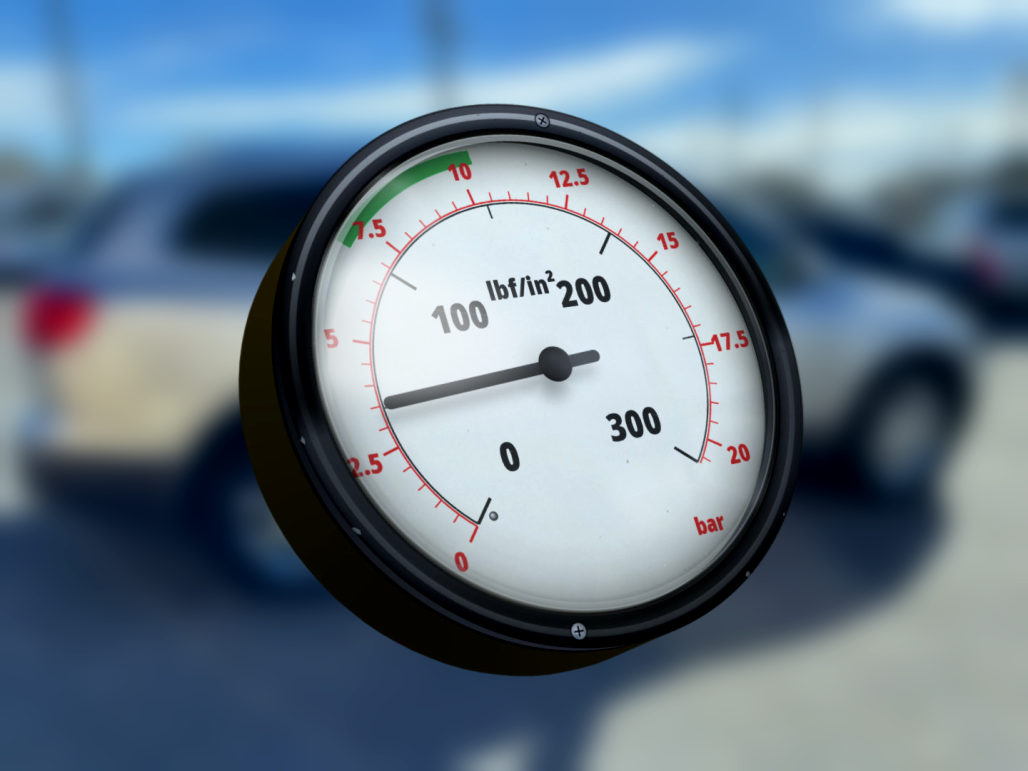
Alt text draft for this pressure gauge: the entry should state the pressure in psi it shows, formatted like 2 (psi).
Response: 50 (psi)
